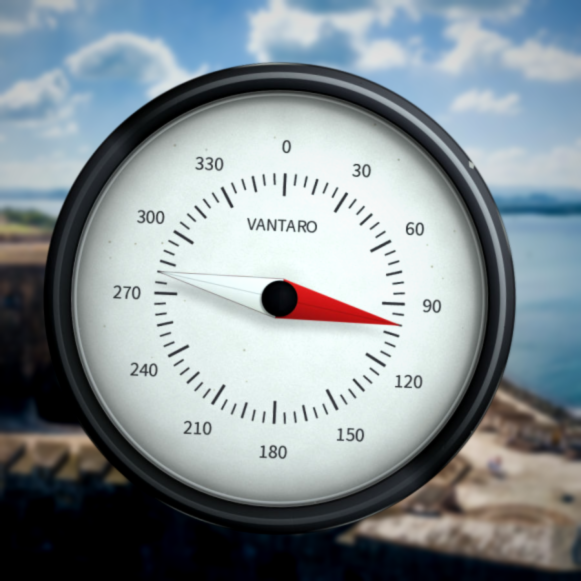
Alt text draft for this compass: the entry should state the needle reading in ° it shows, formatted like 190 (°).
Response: 100 (°)
